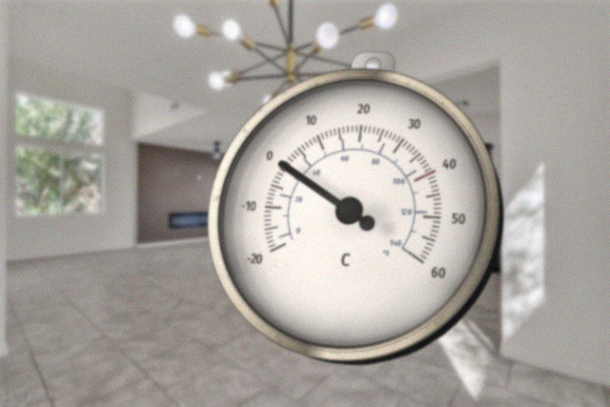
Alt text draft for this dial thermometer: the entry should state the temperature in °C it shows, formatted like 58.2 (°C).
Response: 0 (°C)
